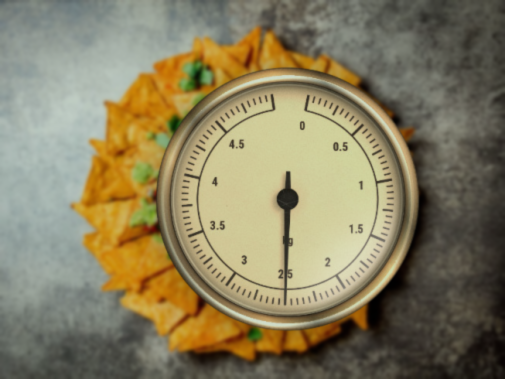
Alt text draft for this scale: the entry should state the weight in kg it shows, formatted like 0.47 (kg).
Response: 2.5 (kg)
